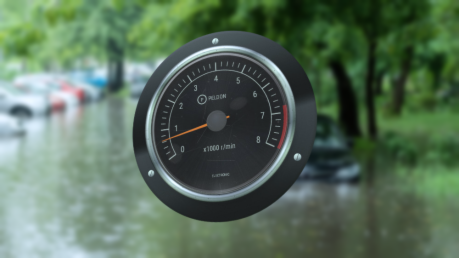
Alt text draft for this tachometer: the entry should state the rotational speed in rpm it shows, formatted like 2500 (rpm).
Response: 600 (rpm)
